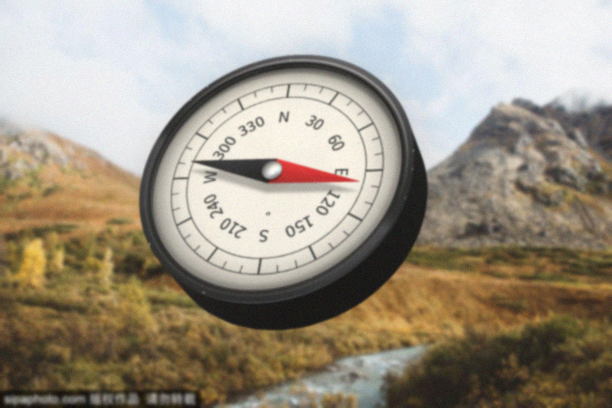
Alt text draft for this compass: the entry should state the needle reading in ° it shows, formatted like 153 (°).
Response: 100 (°)
